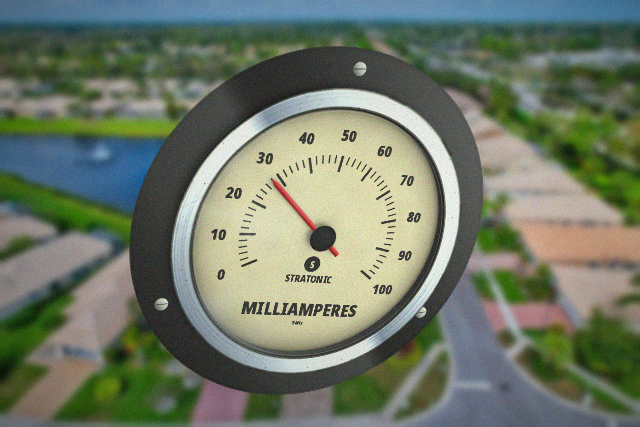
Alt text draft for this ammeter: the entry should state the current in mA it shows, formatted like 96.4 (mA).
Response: 28 (mA)
